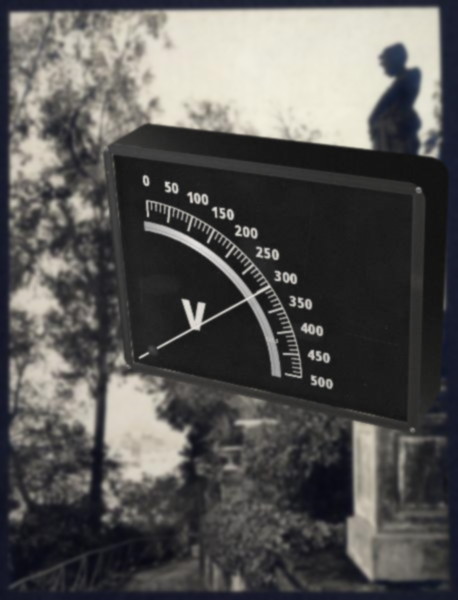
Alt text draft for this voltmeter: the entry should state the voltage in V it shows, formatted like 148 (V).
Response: 300 (V)
